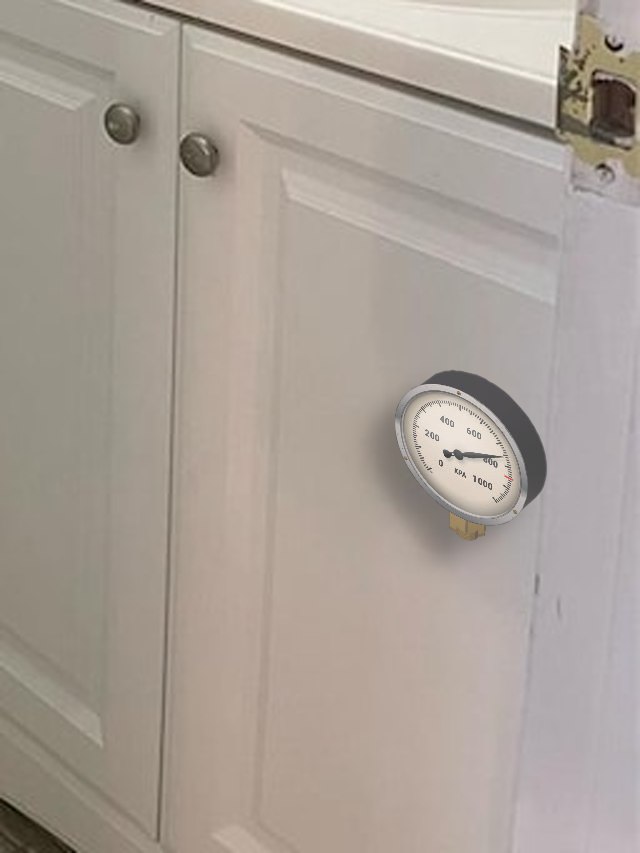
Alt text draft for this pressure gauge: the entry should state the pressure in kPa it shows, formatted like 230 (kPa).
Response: 750 (kPa)
